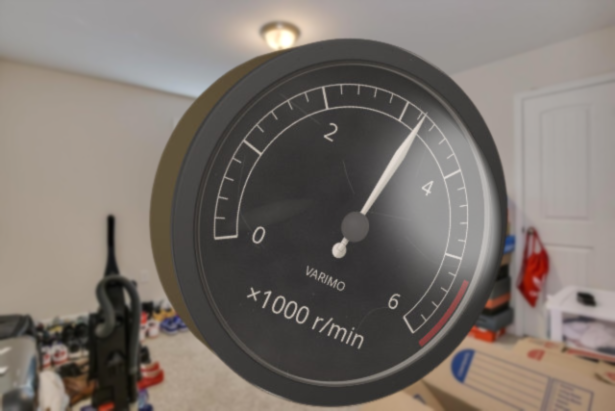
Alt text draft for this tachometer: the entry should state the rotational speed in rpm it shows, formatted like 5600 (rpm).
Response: 3200 (rpm)
